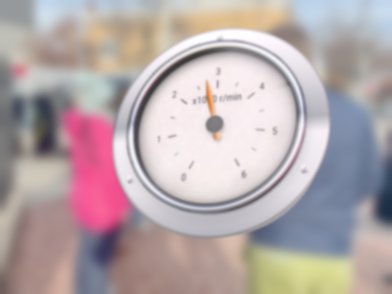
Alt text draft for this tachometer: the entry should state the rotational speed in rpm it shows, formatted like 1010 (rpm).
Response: 2750 (rpm)
